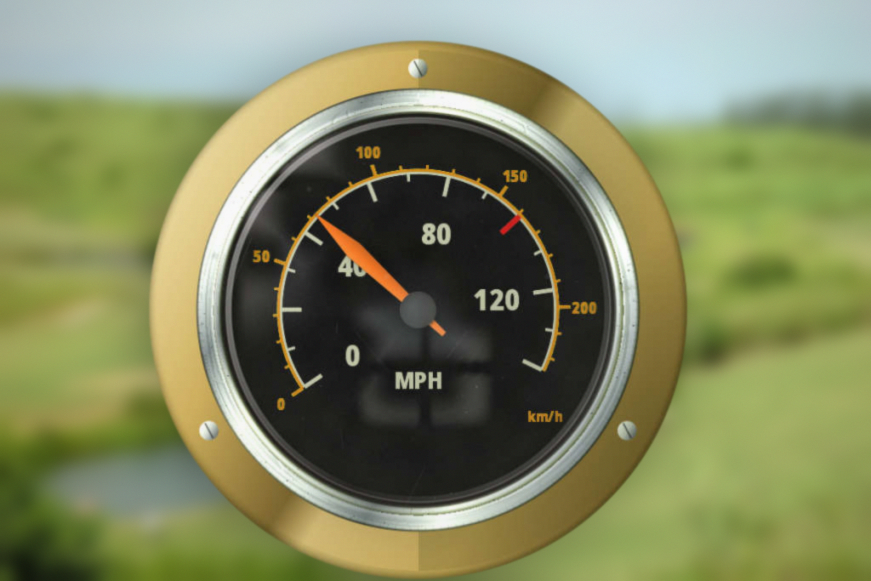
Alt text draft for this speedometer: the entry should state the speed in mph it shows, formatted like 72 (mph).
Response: 45 (mph)
